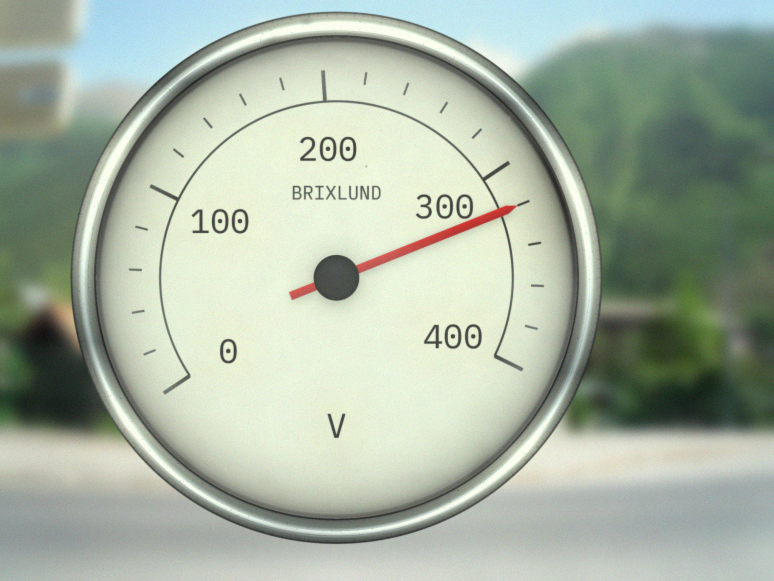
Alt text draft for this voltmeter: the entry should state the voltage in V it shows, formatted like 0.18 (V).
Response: 320 (V)
